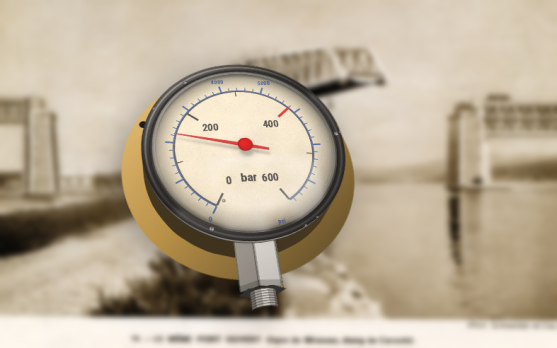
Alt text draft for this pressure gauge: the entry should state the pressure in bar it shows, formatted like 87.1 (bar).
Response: 150 (bar)
